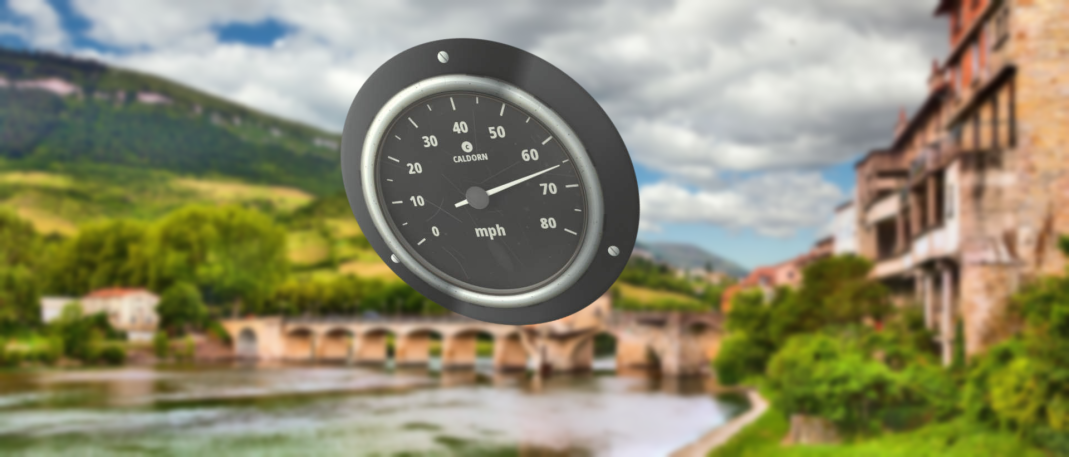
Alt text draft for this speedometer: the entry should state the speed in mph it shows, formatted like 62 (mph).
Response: 65 (mph)
